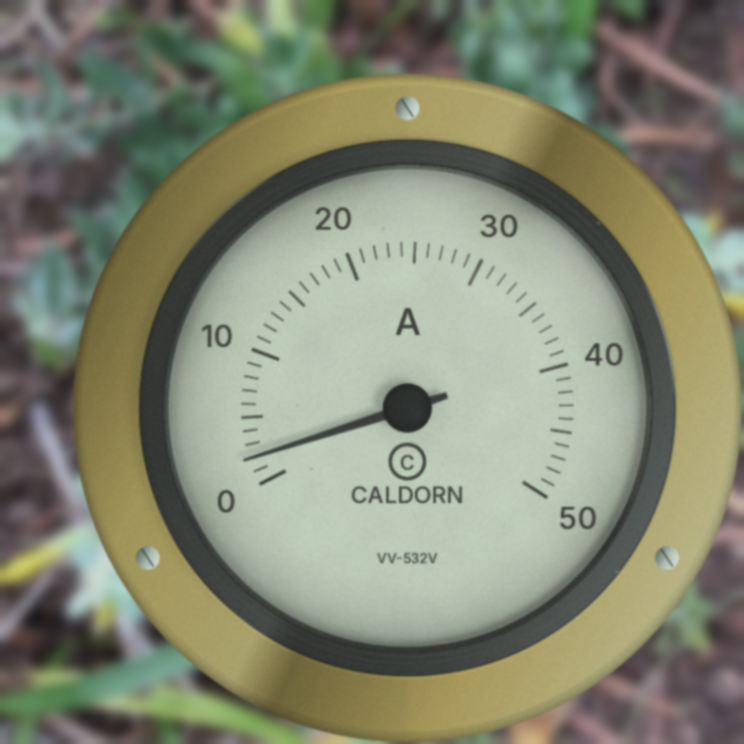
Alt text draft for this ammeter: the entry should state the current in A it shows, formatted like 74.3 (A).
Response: 2 (A)
